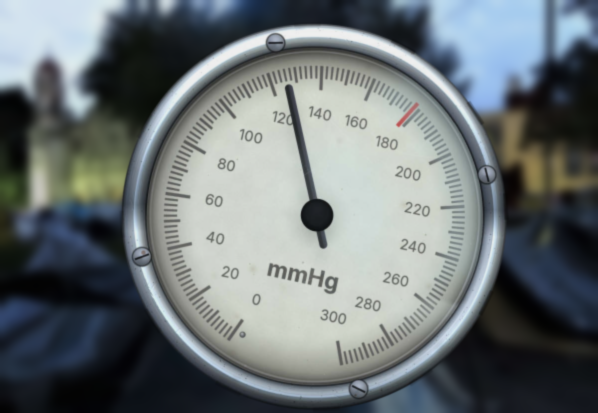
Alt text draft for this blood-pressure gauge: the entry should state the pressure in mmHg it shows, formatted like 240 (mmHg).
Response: 126 (mmHg)
